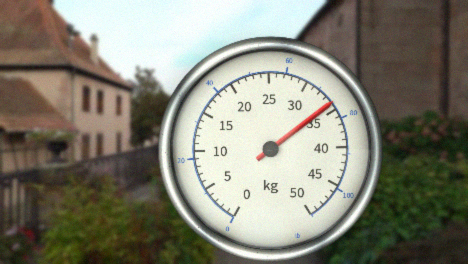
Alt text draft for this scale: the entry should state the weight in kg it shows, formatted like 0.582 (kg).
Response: 34 (kg)
